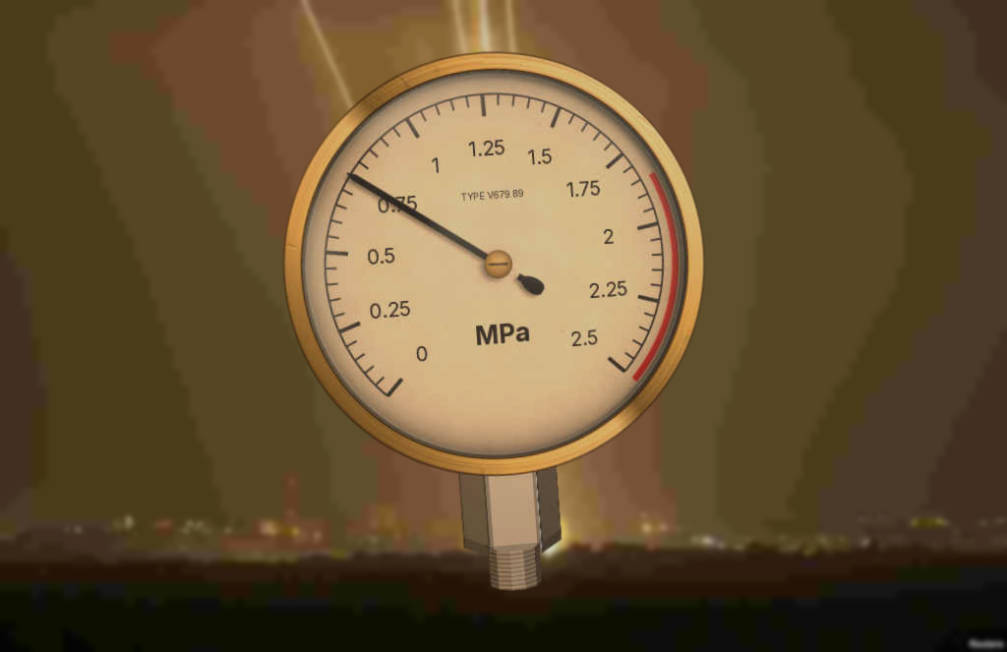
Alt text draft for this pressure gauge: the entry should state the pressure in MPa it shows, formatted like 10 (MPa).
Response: 0.75 (MPa)
